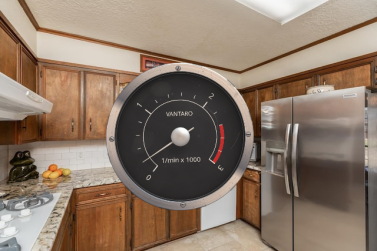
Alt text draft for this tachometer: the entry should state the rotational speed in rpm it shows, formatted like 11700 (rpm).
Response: 200 (rpm)
